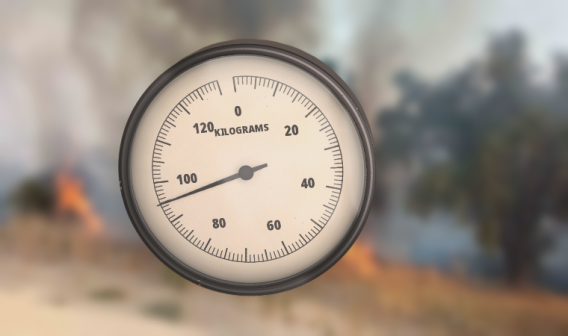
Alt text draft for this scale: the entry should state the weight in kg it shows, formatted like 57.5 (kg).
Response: 95 (kg)
